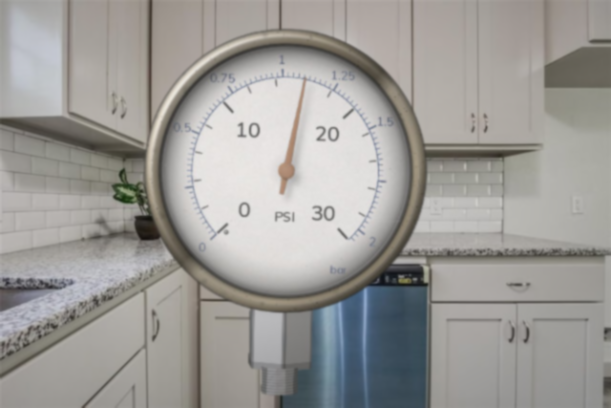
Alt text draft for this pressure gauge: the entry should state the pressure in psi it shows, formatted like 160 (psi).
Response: 16 (psi)
